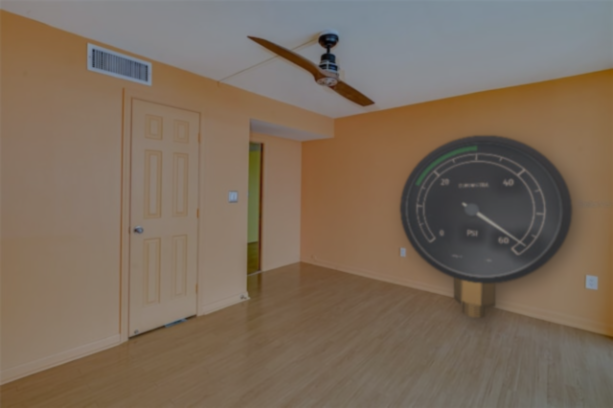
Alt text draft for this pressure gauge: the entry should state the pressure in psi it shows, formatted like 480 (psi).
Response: 57.5 (psi)
